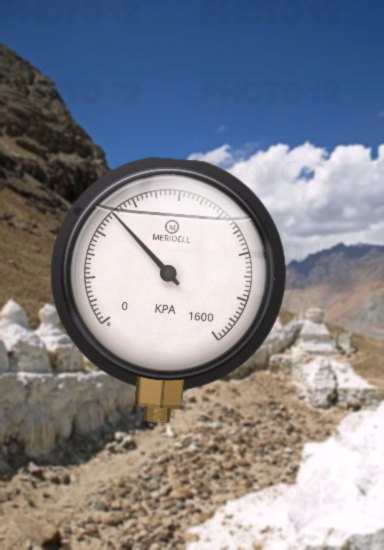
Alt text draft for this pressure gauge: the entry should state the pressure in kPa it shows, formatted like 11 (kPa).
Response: 500 (kPa)
